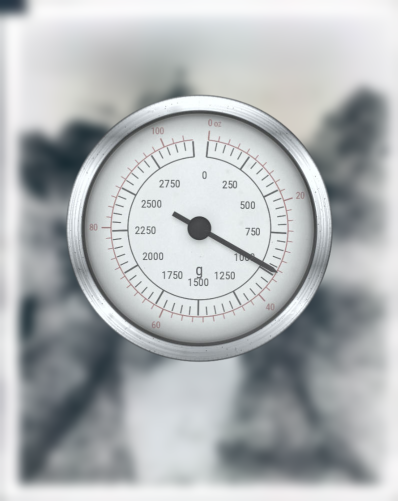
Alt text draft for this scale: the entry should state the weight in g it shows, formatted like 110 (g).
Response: 975 (g)
